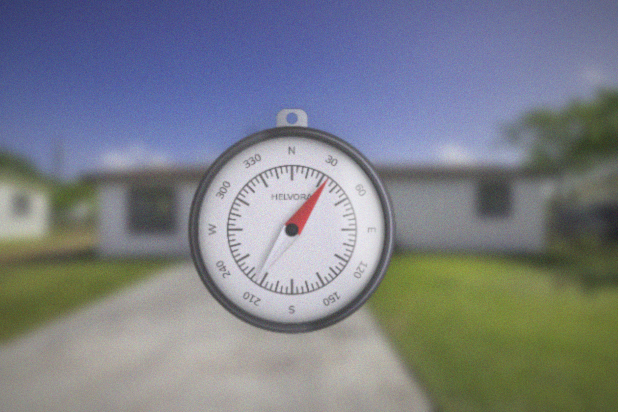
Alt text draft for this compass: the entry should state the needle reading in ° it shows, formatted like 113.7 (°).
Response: 35 (°)
